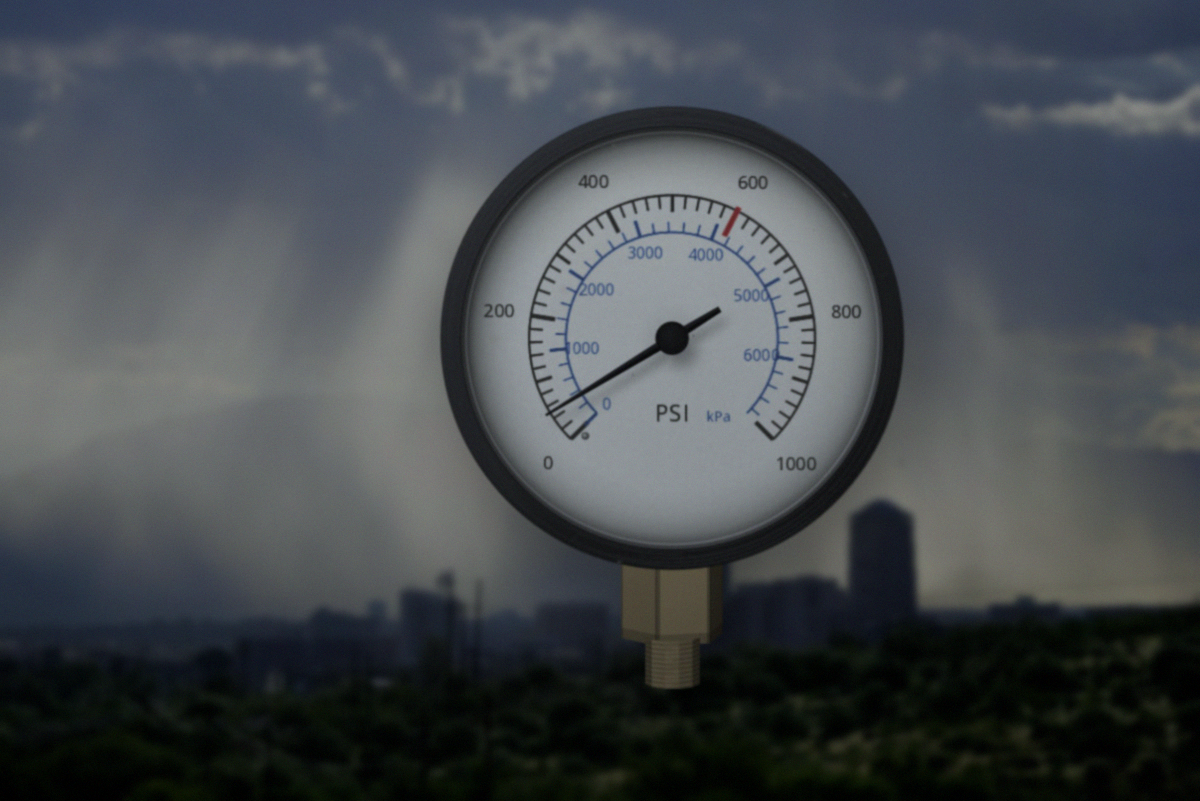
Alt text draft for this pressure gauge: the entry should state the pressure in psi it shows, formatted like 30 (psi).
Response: 50 (psi)
